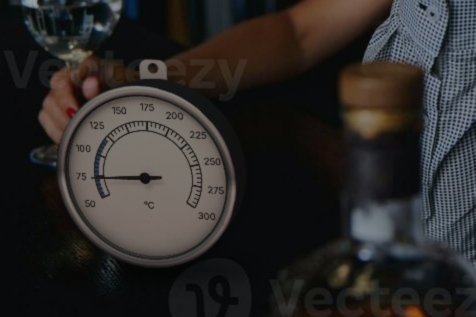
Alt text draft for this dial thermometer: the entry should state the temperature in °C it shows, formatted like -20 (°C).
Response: 75 (°C)
